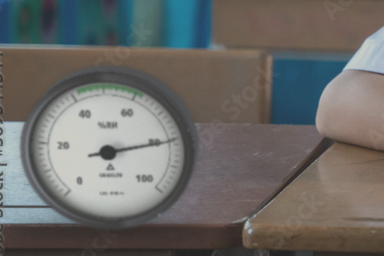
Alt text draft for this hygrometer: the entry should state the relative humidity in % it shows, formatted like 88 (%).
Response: 80 (%)
